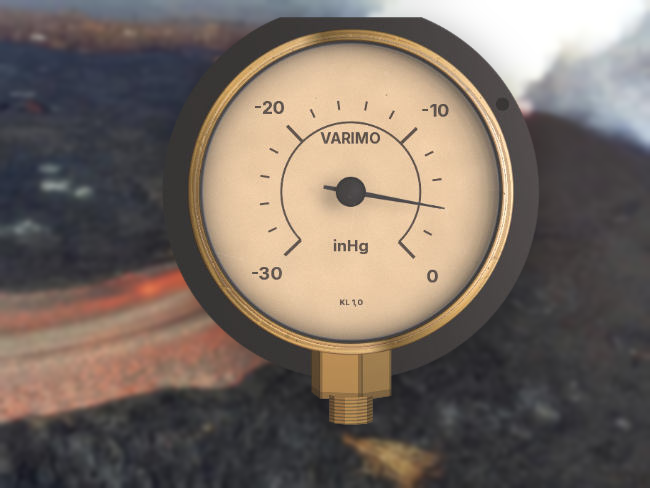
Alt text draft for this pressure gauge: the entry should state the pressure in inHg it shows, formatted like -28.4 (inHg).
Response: -4 (inHg)
